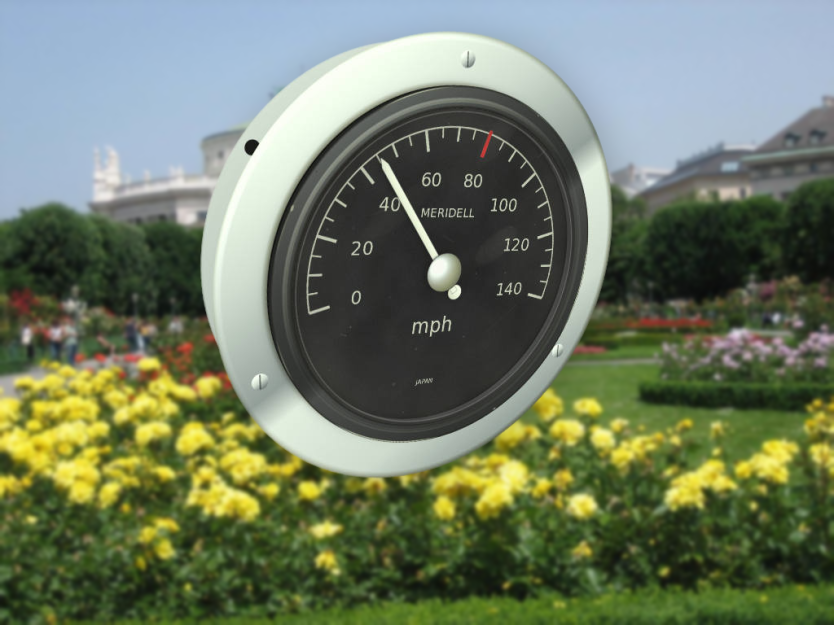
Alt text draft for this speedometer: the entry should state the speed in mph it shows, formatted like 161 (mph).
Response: 45 (mph)
